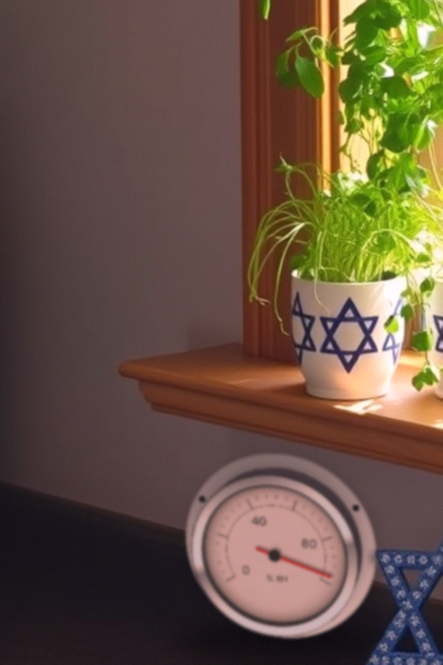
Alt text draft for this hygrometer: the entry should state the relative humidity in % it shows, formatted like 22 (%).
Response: 96 (%)
